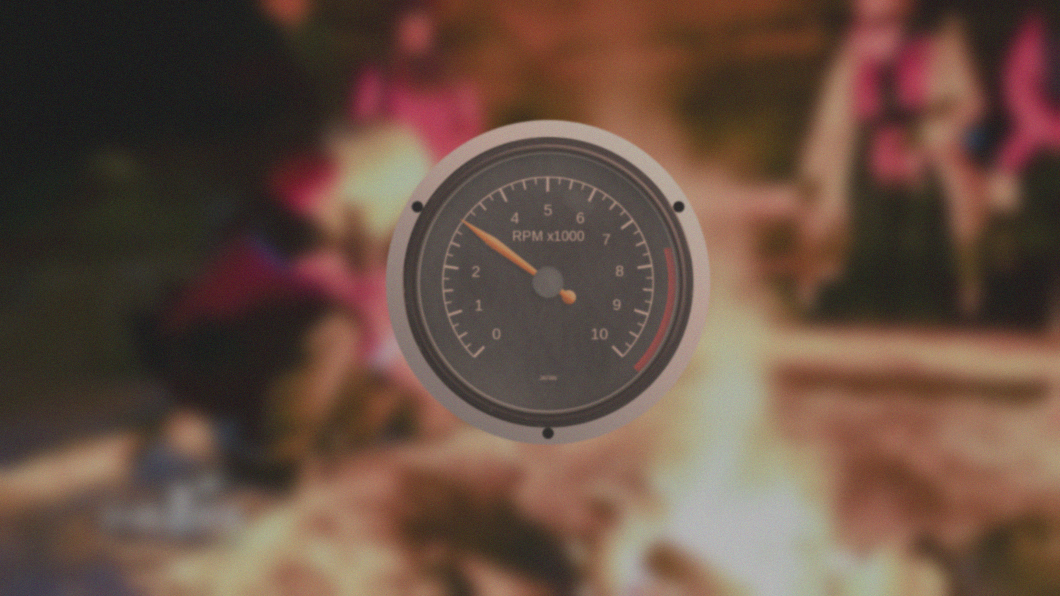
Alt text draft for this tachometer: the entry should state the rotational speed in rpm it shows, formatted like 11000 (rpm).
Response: 3000 (rpm)
